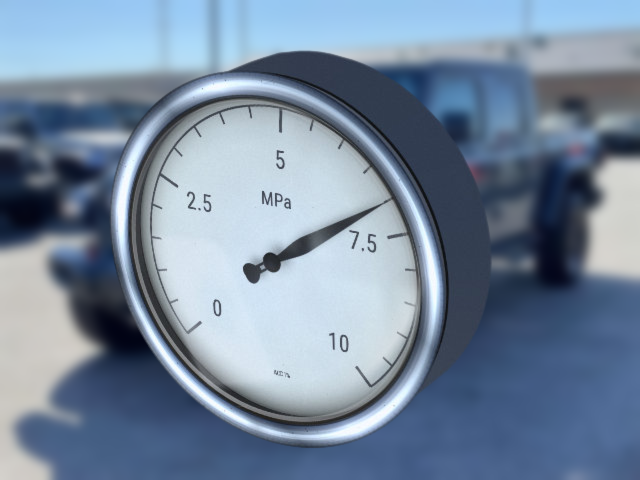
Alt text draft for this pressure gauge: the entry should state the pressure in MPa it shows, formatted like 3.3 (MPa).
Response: 7 (MPa)
